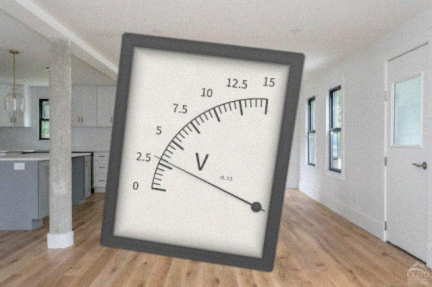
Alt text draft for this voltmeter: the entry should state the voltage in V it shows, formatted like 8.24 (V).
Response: 3 (V)
